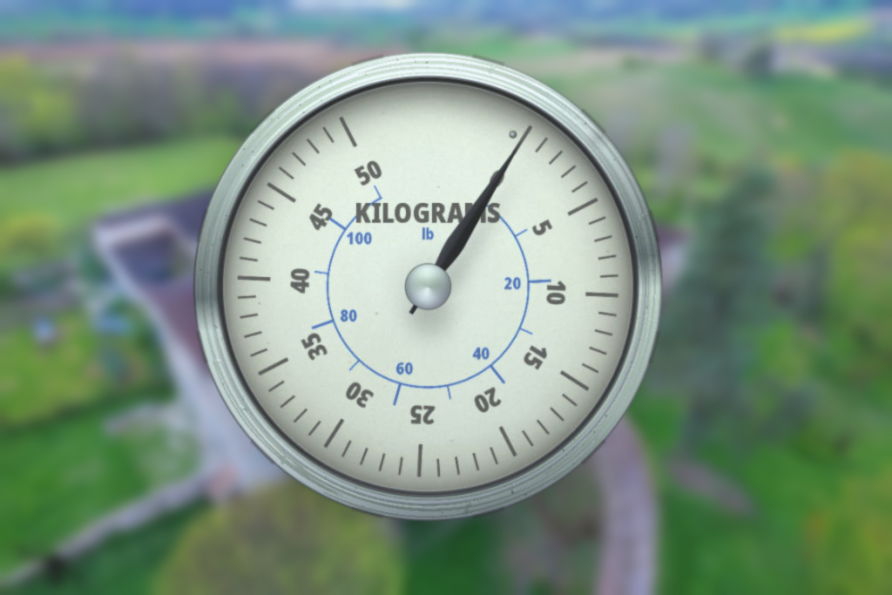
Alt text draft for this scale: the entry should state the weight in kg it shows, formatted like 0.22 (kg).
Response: 0 (kg)
